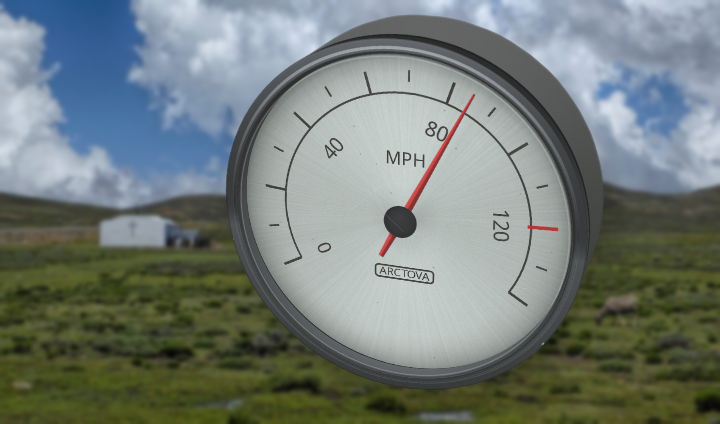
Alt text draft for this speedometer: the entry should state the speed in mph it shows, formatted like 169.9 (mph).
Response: 85 (mph)
